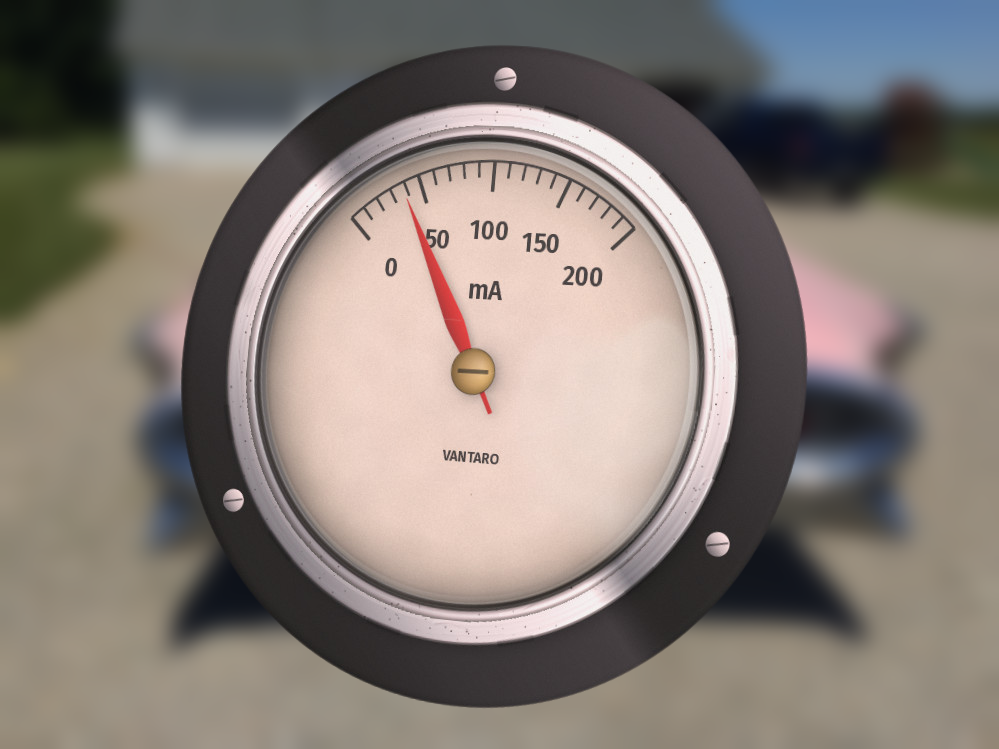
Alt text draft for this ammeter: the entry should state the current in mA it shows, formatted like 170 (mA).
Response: 40 (mA)
